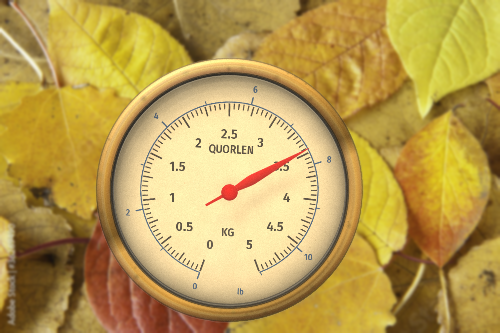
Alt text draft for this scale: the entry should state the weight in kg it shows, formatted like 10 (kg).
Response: 3.45 (kg)
